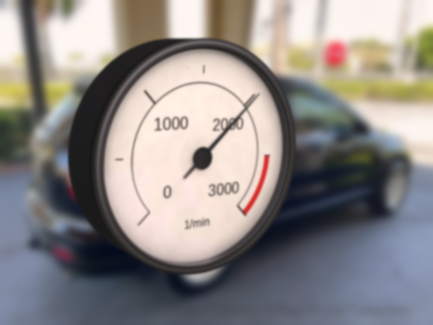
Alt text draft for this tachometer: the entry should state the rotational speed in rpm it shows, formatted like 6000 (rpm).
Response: 2000 (rpm)
